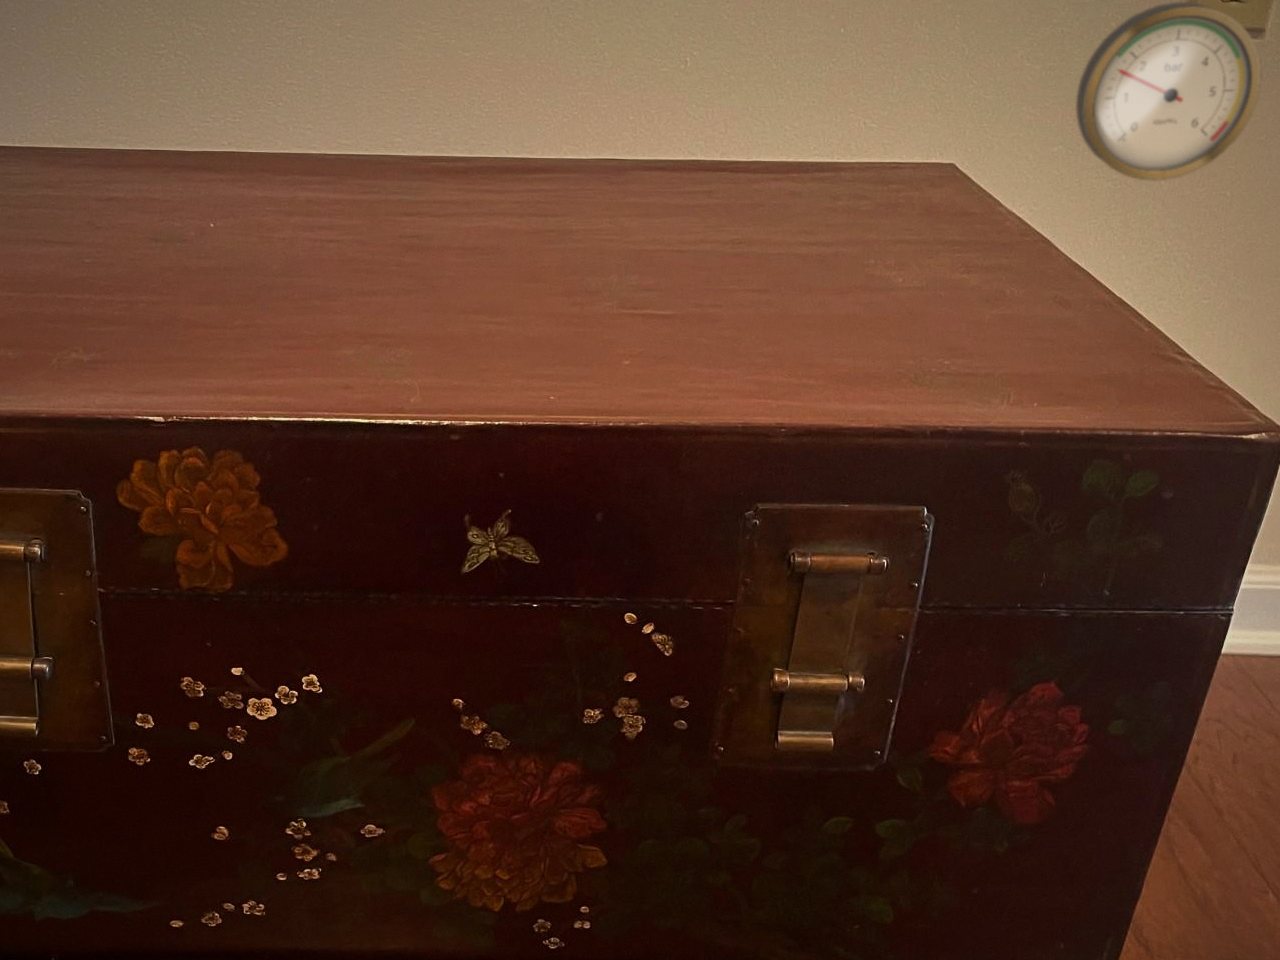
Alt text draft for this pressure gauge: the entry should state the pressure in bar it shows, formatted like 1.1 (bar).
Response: 1.6 (bar)
